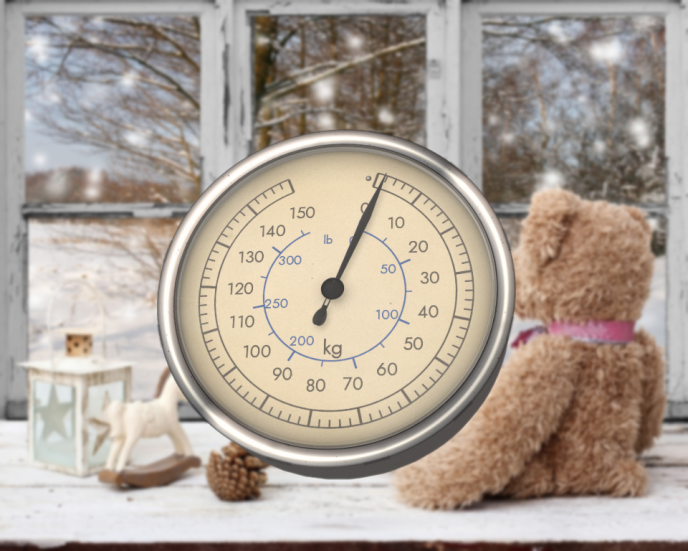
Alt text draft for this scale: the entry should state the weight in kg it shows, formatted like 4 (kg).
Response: 2 (kg)
